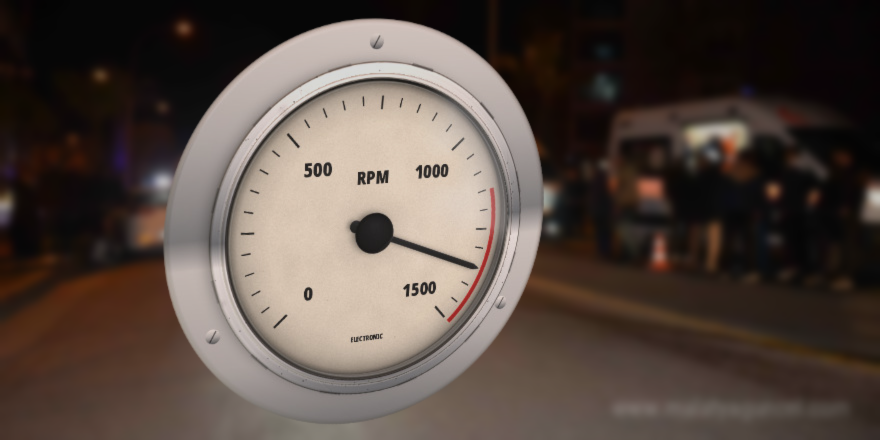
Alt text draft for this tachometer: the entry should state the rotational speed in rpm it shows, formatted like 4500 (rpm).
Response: 1350 (rpm)
